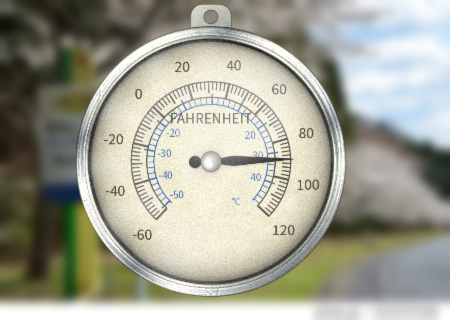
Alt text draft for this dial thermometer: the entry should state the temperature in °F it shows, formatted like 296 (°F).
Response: 90 (°F)
